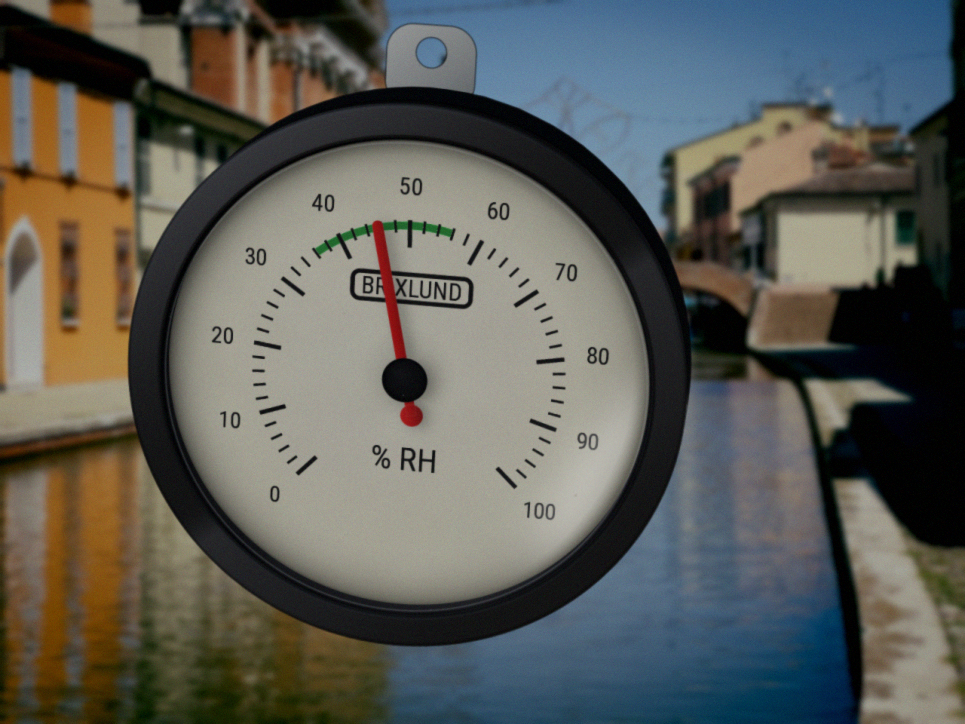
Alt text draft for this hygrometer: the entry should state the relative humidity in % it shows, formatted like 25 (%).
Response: 46 (%)
